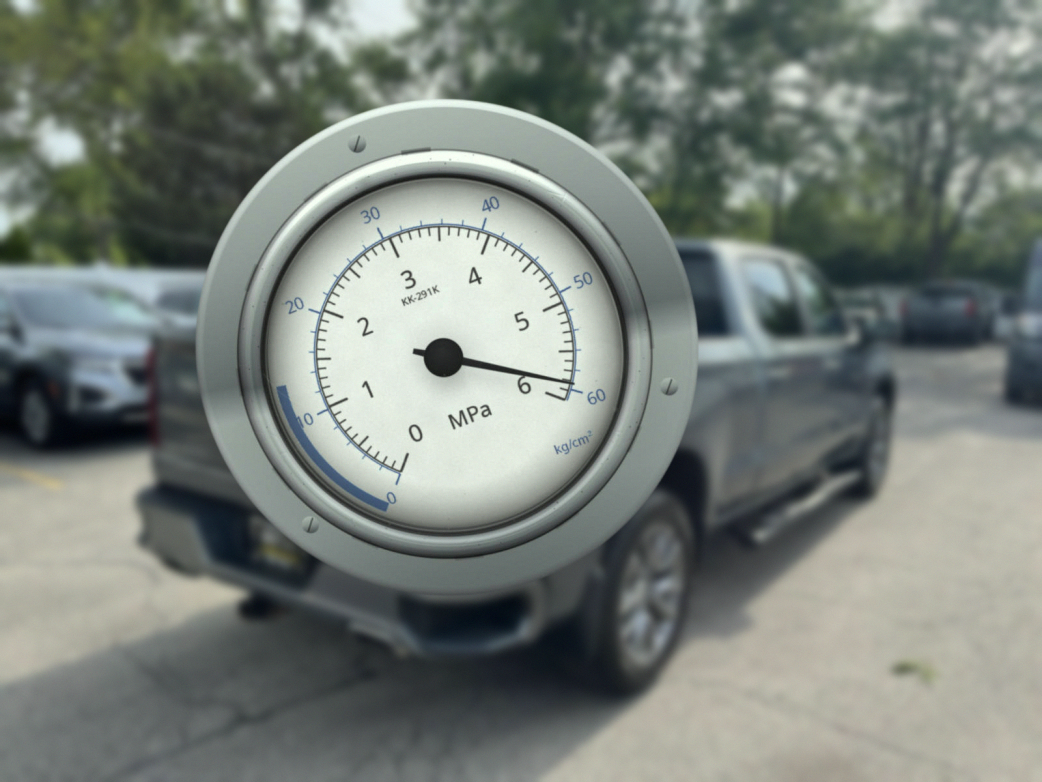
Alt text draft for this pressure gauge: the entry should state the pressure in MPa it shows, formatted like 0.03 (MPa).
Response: 5.8 (MPa)
